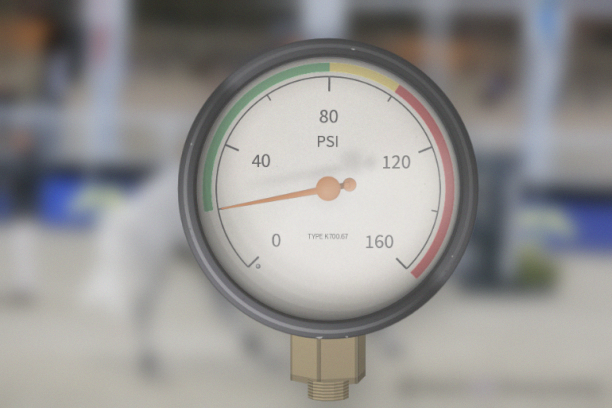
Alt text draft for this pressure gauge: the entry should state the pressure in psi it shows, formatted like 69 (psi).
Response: 20 (psi)
